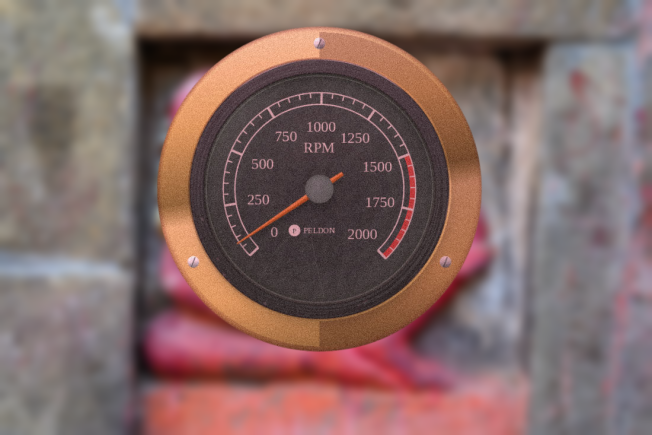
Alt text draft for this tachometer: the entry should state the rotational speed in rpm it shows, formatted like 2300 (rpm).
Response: 75 (rpm)
